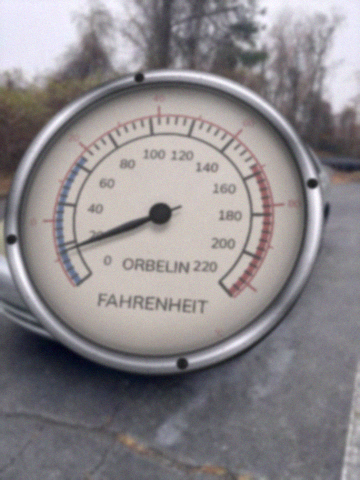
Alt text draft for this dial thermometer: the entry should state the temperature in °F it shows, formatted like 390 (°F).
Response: 16 (°F)
